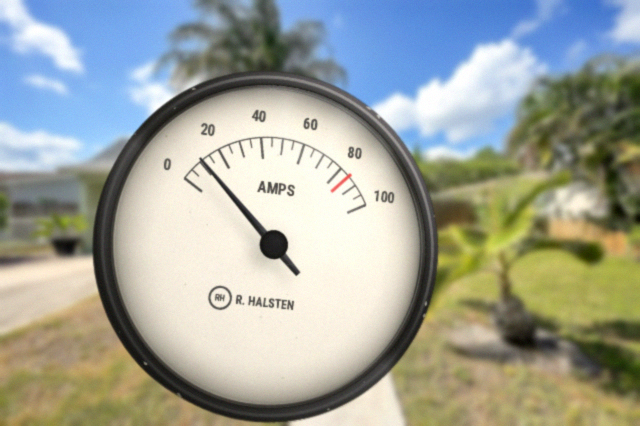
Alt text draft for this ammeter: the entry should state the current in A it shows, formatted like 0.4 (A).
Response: 10 (A)
